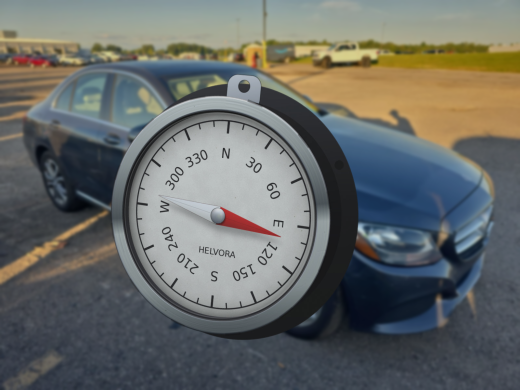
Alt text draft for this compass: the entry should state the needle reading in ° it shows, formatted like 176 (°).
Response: 100 (°)
